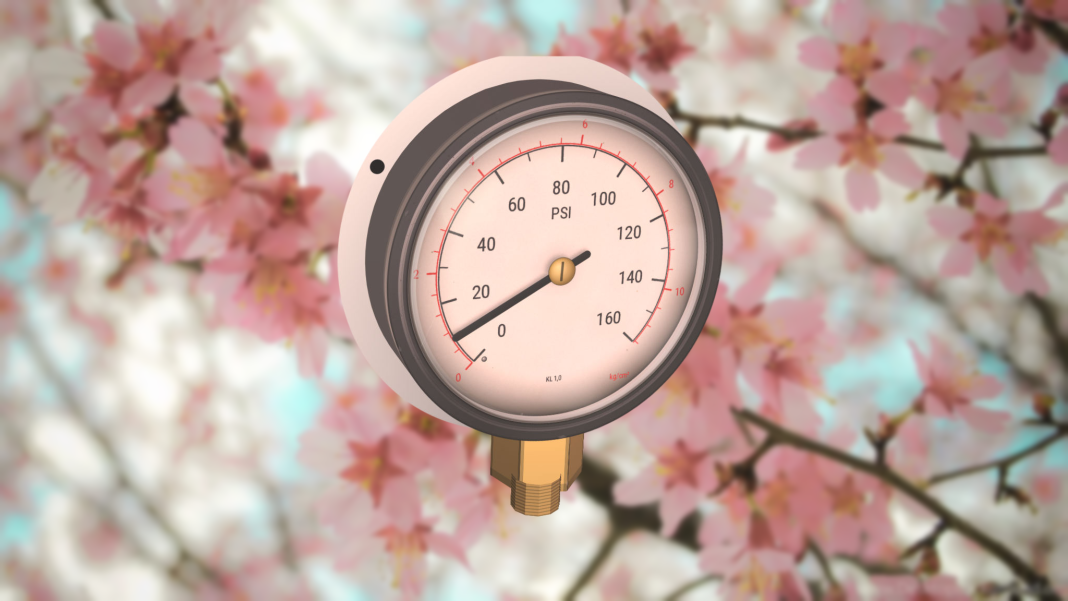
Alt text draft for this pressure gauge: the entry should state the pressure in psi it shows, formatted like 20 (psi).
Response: 10 (psi)
